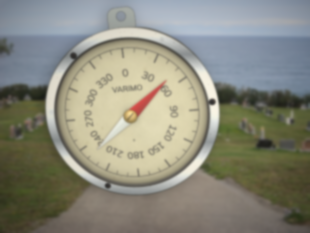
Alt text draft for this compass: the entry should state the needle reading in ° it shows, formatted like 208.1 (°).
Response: 50 (°)
